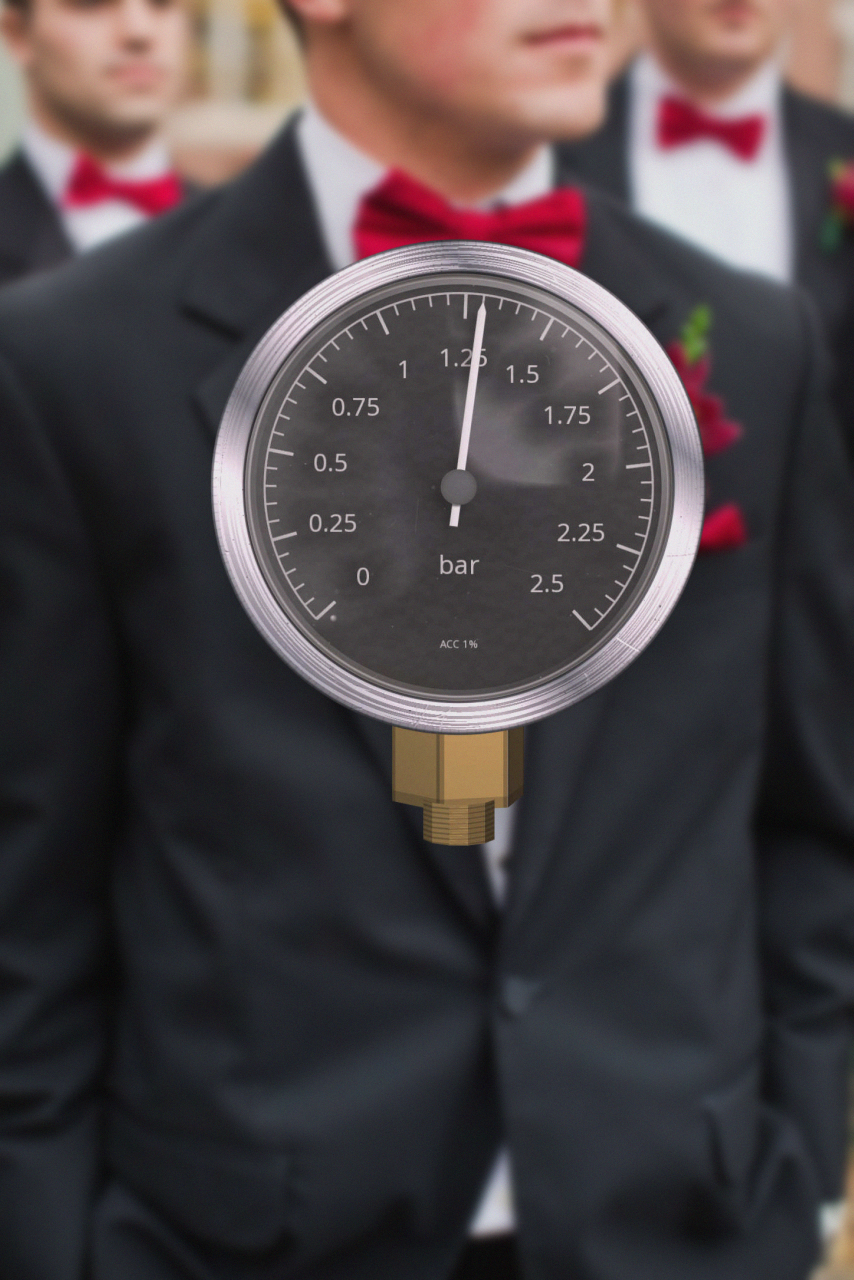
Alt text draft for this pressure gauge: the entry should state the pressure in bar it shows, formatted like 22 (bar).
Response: 1.3 (bar)
